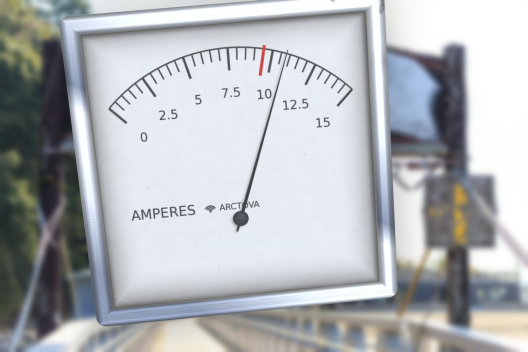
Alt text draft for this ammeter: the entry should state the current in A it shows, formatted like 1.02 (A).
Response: 10.75 (A)
